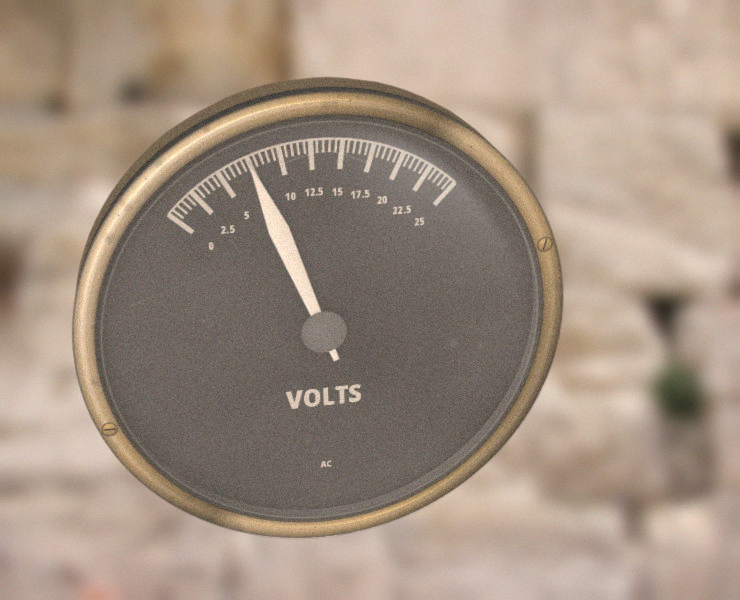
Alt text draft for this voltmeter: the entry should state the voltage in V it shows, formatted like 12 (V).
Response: 7.5 (V)
